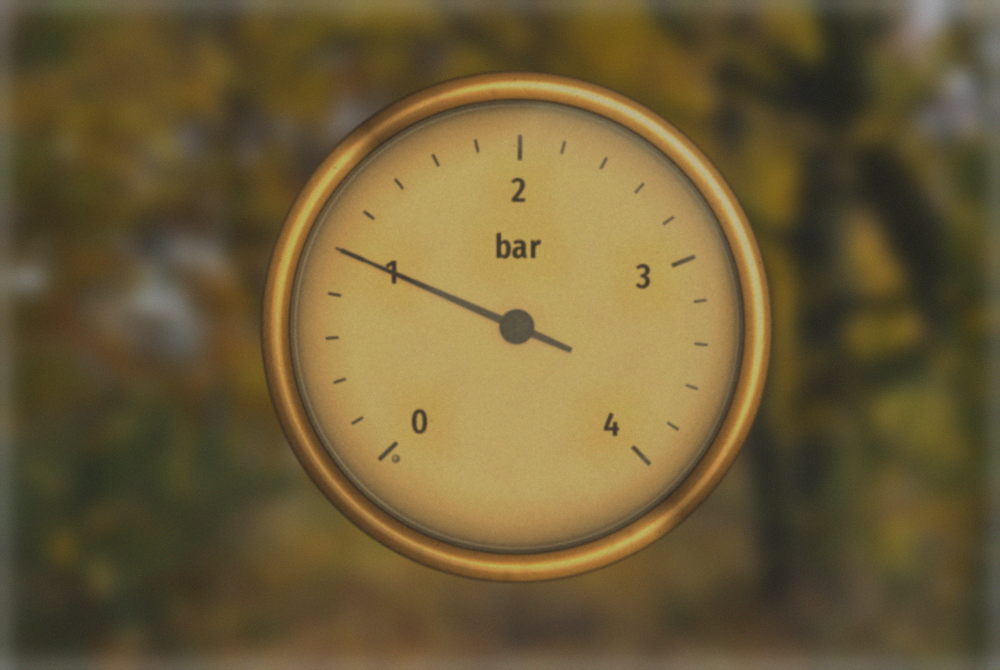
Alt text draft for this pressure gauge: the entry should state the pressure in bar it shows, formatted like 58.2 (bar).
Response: 1 (bar)
